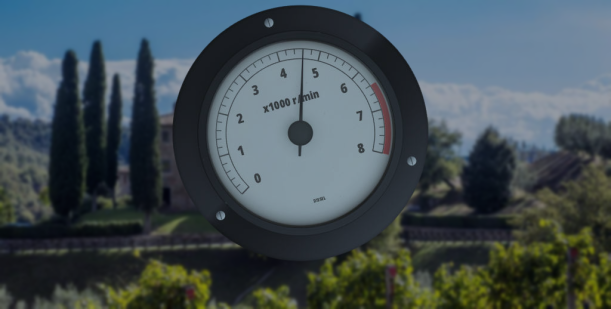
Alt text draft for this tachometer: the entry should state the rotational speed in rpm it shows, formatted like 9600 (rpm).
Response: 4600 (rpm)
